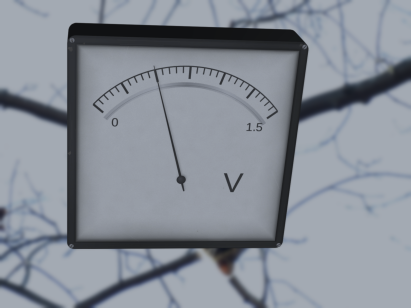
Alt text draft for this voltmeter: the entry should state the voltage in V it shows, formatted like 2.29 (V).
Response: 0.5 (V)
